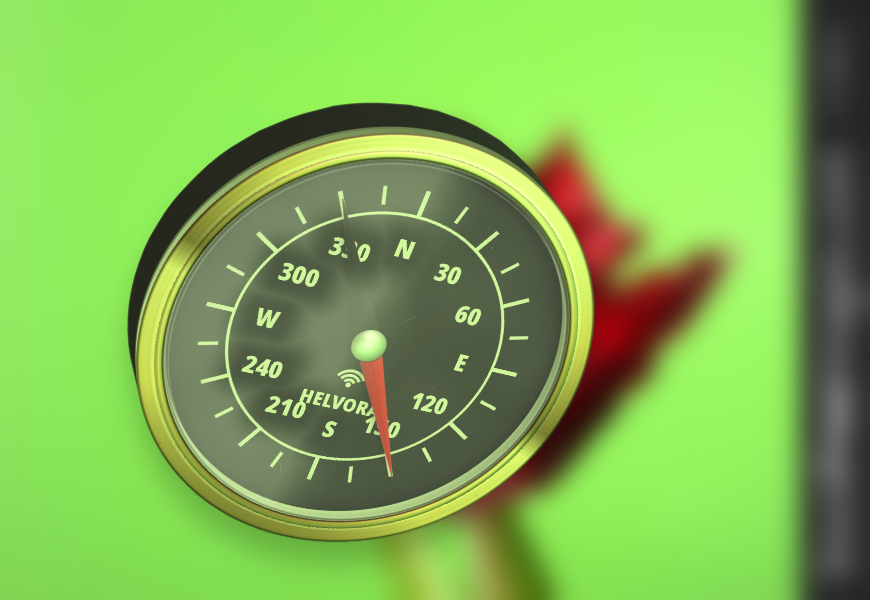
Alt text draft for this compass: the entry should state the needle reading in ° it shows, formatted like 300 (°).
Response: 150 (°)
